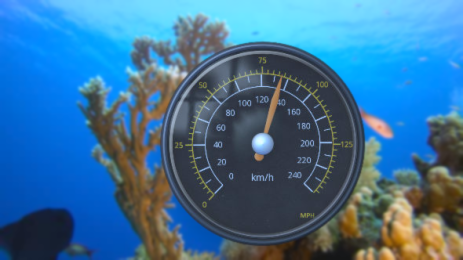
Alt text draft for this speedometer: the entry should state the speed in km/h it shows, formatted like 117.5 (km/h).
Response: 135 (km/h)
